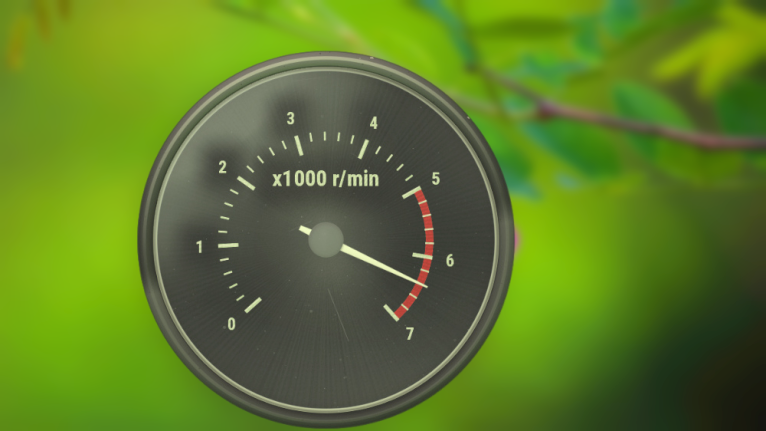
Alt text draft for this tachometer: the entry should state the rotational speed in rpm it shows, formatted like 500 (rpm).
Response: 6400 (rpm)
